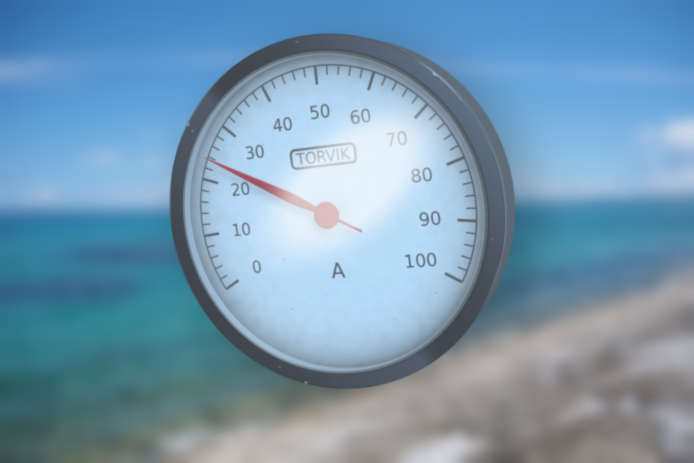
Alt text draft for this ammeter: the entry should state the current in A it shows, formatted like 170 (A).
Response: 24 (A)
